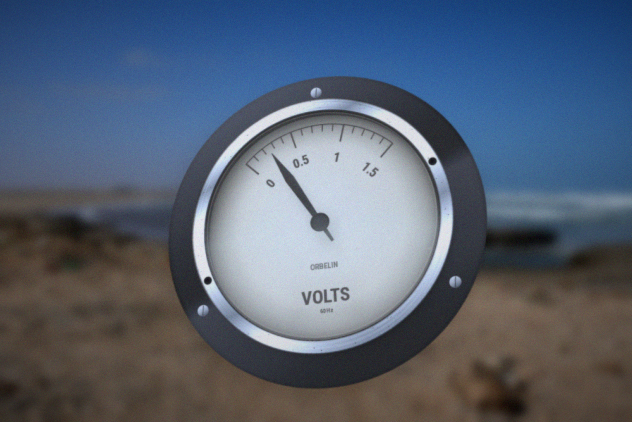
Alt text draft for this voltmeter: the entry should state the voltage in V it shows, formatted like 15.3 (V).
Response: 0.25 (V)
